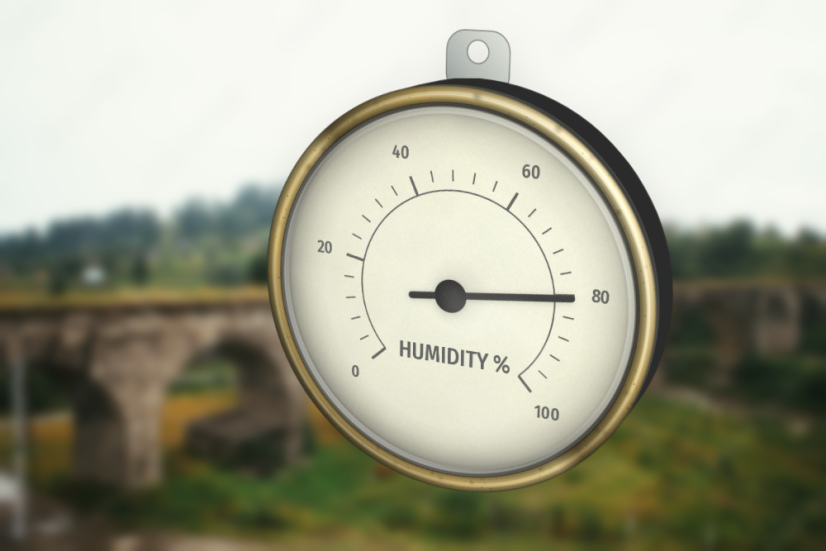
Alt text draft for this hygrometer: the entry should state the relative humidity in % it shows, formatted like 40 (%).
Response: 80 (%)
